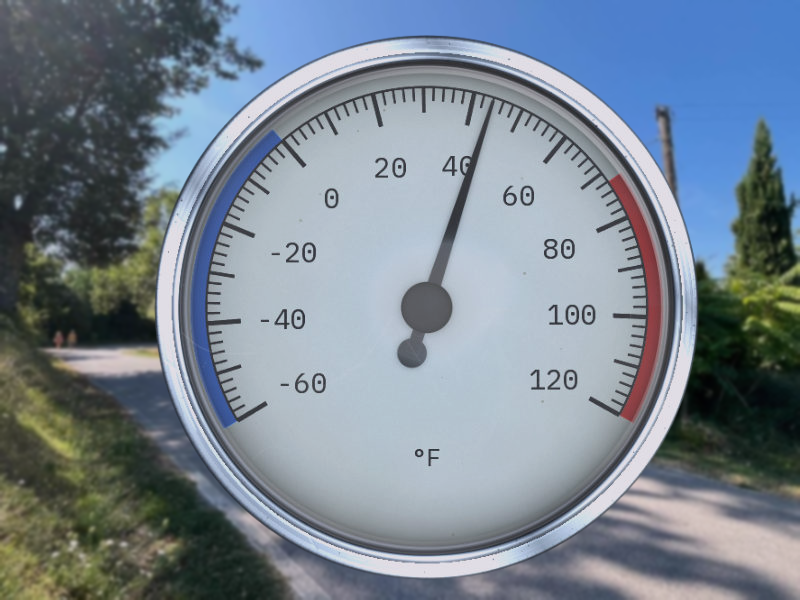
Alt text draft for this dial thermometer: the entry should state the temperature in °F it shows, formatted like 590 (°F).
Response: 44 (°F)
